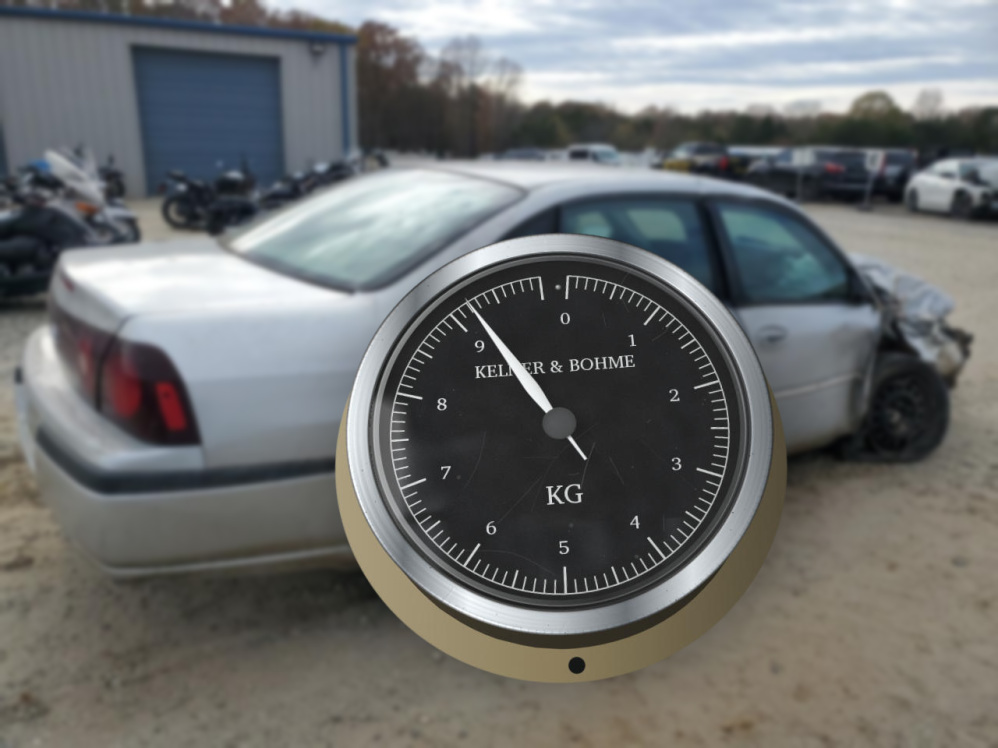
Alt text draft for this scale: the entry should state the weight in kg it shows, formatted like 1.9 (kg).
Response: 9.2 (kg)
